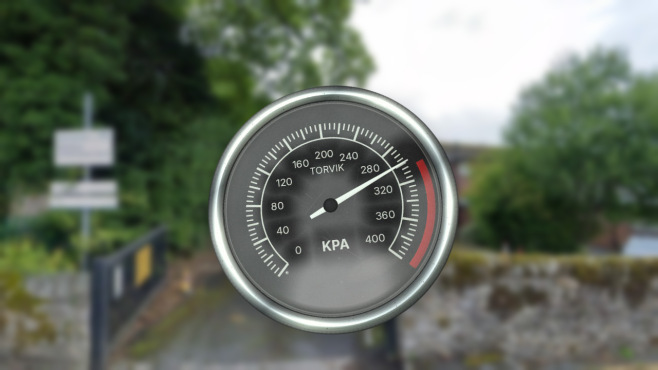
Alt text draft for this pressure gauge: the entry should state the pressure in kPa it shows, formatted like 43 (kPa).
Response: 300 (kPa)
